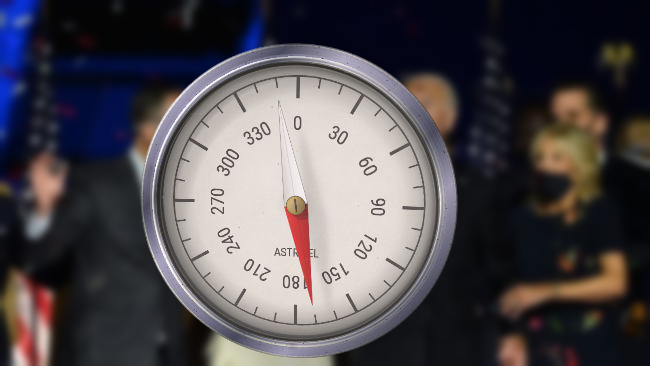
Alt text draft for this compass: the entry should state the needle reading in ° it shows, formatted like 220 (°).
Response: 170 (°)
